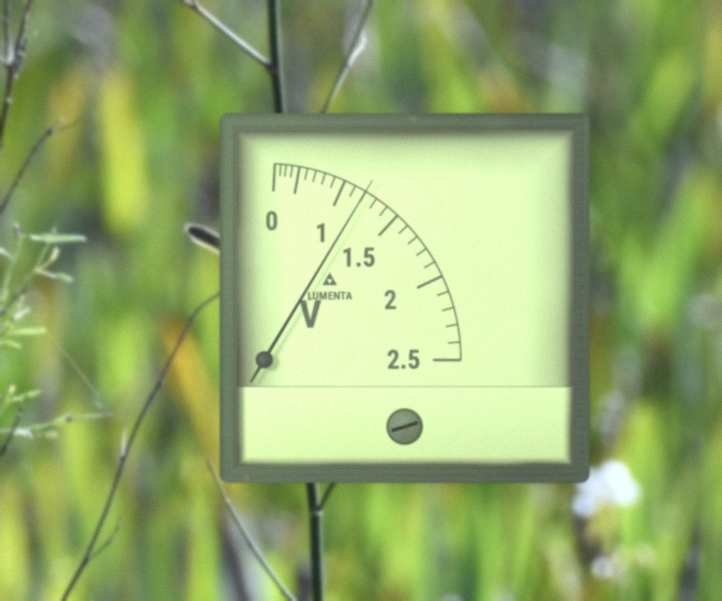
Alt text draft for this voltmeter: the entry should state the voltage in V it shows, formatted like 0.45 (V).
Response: 1.2 (V)
